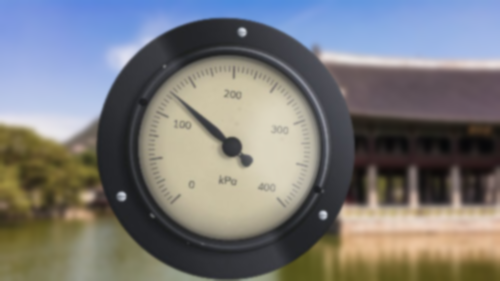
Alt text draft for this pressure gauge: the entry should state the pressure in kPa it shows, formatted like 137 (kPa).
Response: 125 (kPa)
